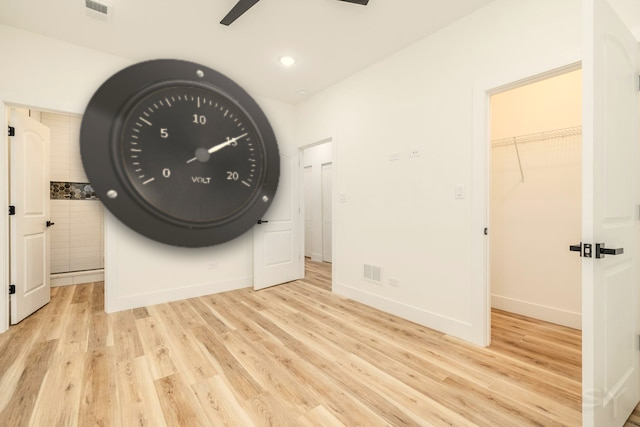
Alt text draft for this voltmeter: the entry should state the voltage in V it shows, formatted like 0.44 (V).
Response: 15 (V)
